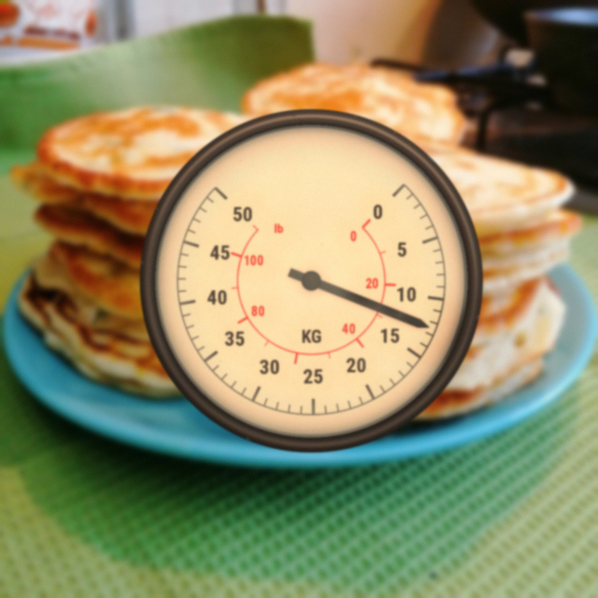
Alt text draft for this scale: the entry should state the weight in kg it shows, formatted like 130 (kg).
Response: 12.5 (kg)
